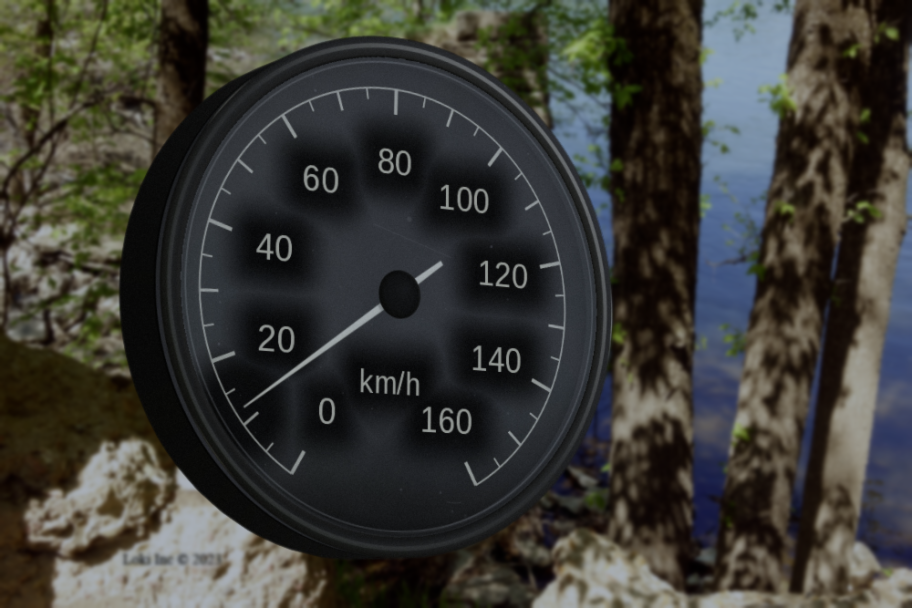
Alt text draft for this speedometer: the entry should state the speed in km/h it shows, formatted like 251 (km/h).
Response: 12.5 (km/h)
